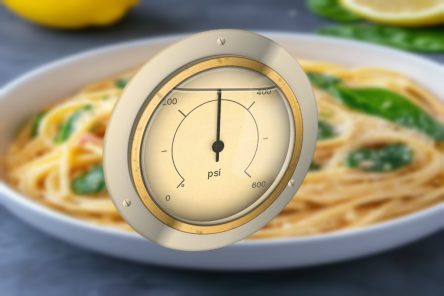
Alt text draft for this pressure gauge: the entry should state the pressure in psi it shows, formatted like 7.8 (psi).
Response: 300 (psi)
